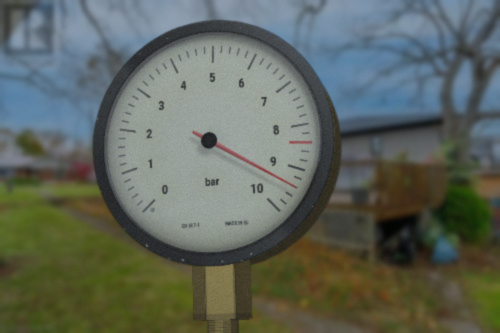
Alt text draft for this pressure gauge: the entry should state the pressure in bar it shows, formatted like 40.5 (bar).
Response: 9.4 (bar)
